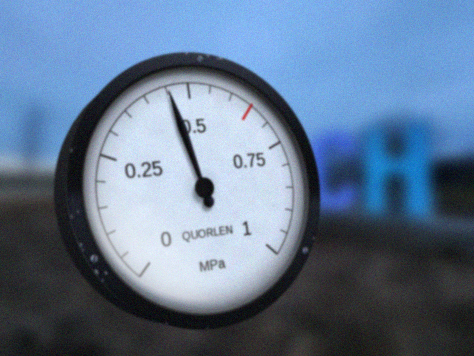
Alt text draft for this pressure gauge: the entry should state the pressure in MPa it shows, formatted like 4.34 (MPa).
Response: 0.45 (MPa)
